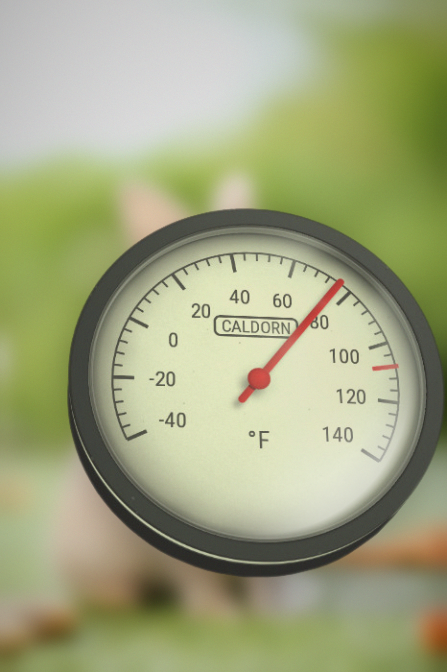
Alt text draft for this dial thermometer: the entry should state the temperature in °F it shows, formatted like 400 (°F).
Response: 76 (°F)
